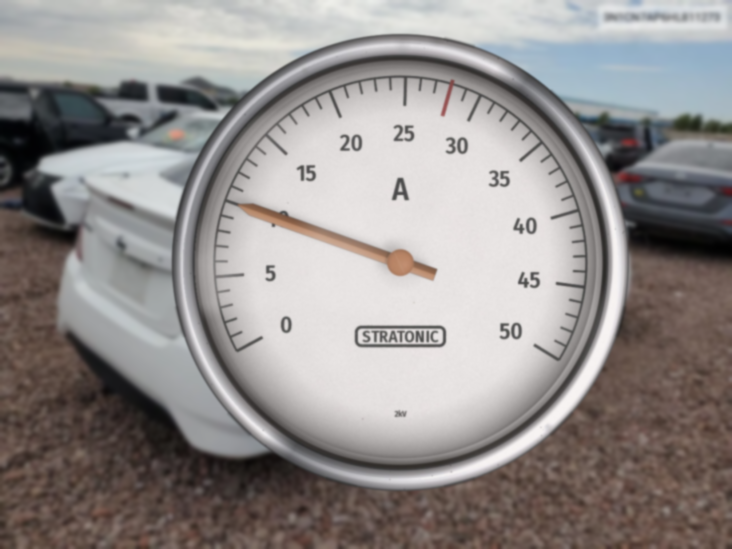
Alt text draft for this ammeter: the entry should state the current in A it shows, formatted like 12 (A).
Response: 10 (A)
